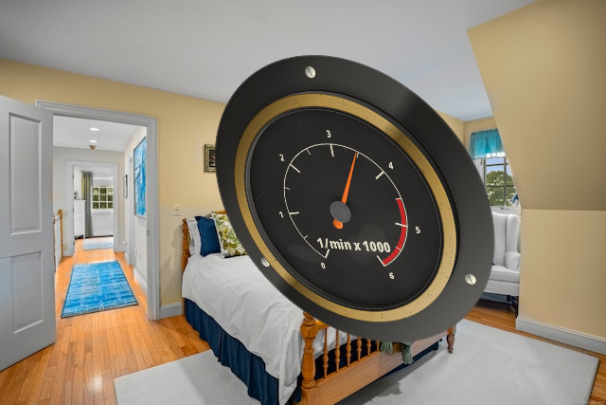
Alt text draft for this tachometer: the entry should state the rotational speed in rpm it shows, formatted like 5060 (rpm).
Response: 3500 (rpm)
